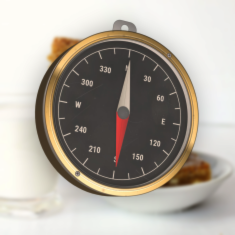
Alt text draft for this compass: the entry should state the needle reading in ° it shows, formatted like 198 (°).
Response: 180 (°)
